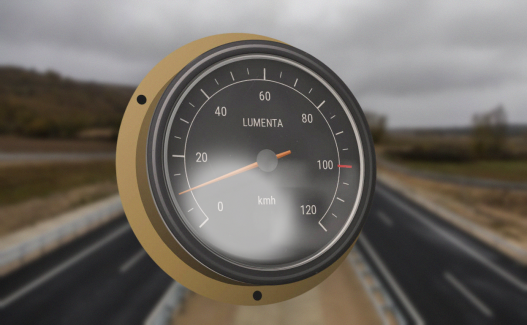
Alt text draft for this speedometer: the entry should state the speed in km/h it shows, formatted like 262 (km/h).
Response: 10 (km/h)
